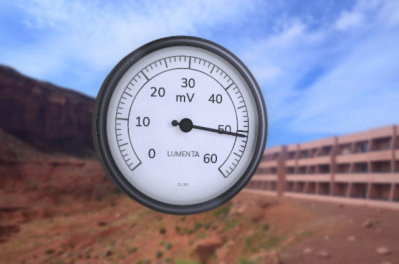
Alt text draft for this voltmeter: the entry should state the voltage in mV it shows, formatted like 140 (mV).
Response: 51 (mV)
